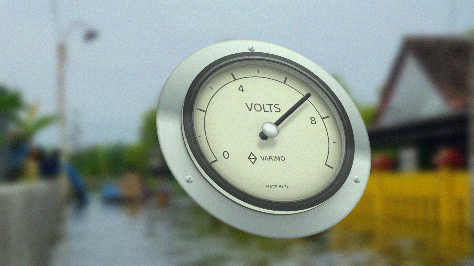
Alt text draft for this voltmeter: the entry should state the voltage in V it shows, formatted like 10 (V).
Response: 7 (V)
